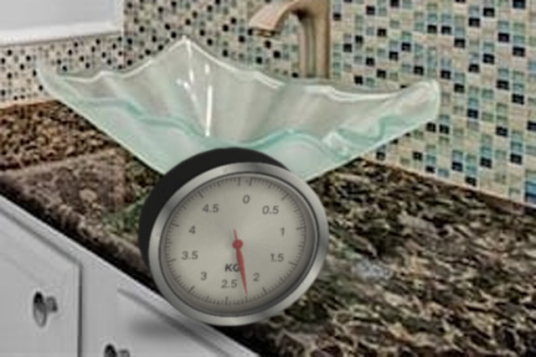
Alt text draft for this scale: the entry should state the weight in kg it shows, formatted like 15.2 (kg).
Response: 2.25 (kg)
